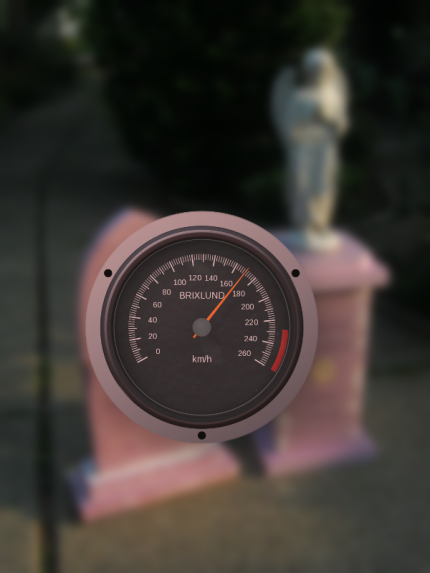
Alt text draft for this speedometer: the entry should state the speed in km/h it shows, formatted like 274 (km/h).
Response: 170 (km/h)
